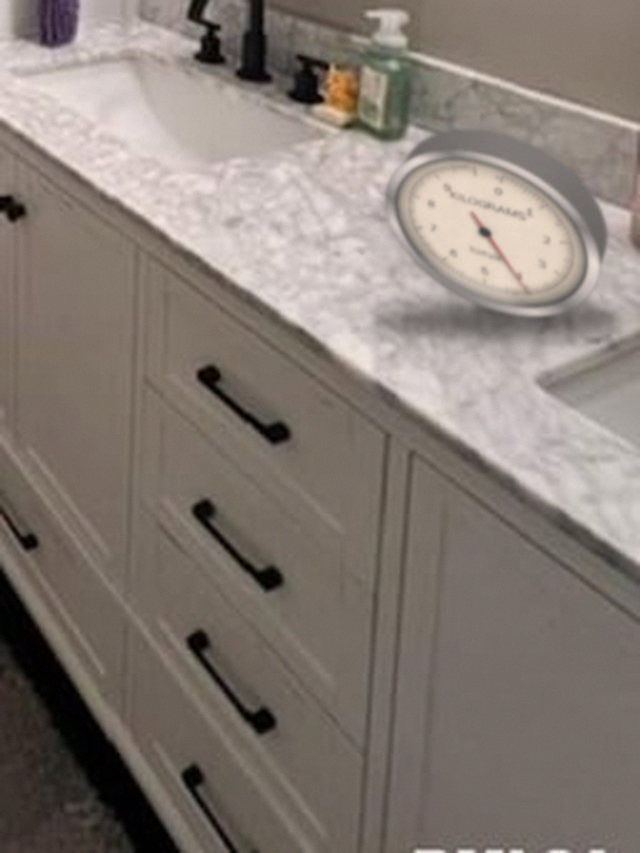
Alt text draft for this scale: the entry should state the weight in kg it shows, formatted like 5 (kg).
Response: 4 (kg)
